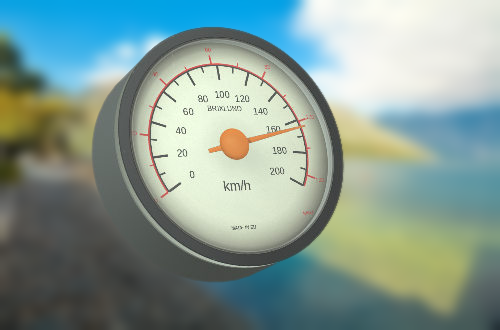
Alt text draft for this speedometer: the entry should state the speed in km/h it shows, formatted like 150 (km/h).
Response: 165 (km/h)
